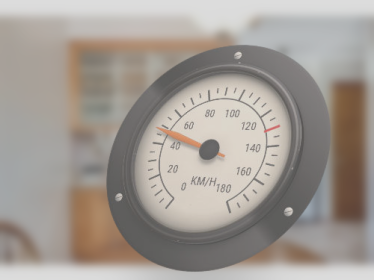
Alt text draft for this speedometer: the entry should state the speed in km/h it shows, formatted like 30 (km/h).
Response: 47.5 (km/h)
